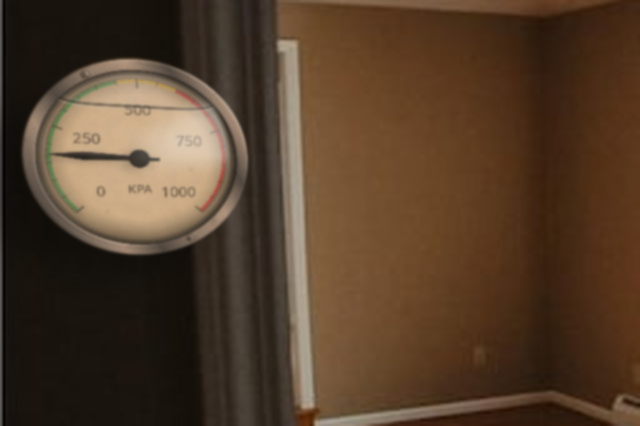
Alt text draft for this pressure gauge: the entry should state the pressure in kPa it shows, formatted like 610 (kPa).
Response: 175 (kPa)
